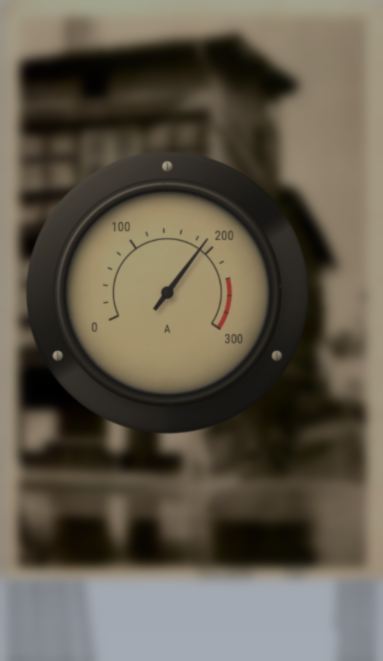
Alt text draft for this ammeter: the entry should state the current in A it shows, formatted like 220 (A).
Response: 190 (A)
